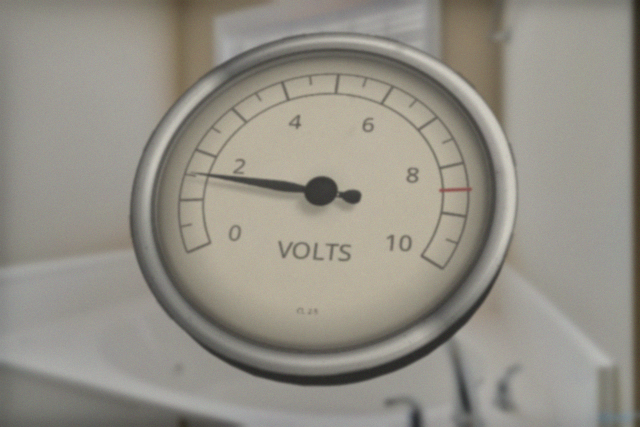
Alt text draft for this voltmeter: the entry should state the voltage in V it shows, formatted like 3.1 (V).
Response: 1.5 (V)
